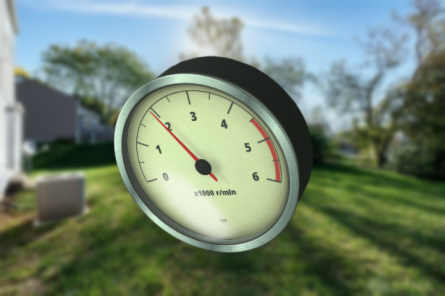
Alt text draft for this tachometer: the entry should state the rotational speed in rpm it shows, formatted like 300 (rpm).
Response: 2000 (rpm)
